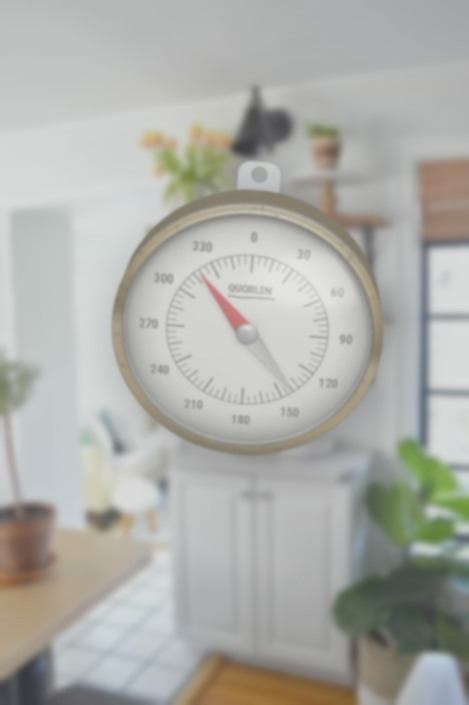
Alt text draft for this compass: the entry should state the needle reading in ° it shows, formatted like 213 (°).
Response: 320 (°)
